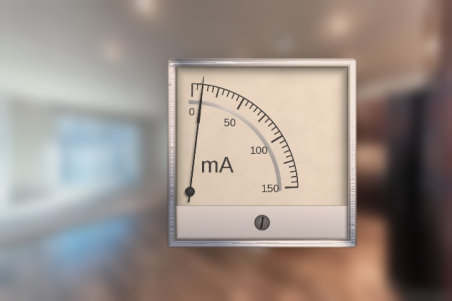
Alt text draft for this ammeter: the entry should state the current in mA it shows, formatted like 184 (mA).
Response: 10 (mA)
